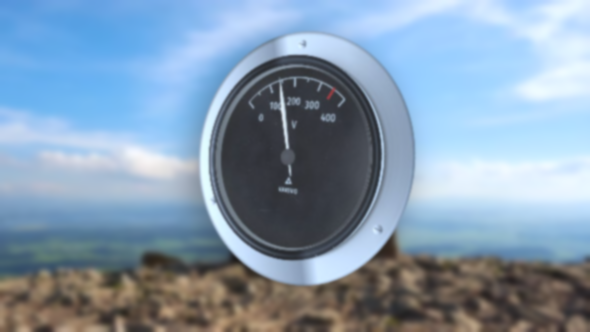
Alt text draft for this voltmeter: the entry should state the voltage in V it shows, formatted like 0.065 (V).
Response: 150 (V)
